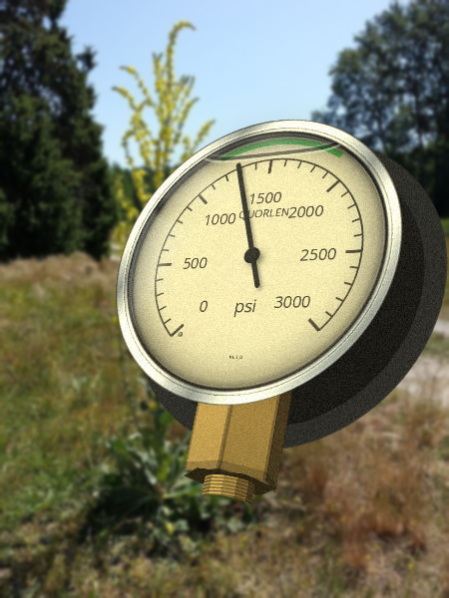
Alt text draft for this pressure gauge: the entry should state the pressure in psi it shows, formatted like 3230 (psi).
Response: 1300 (psi)
